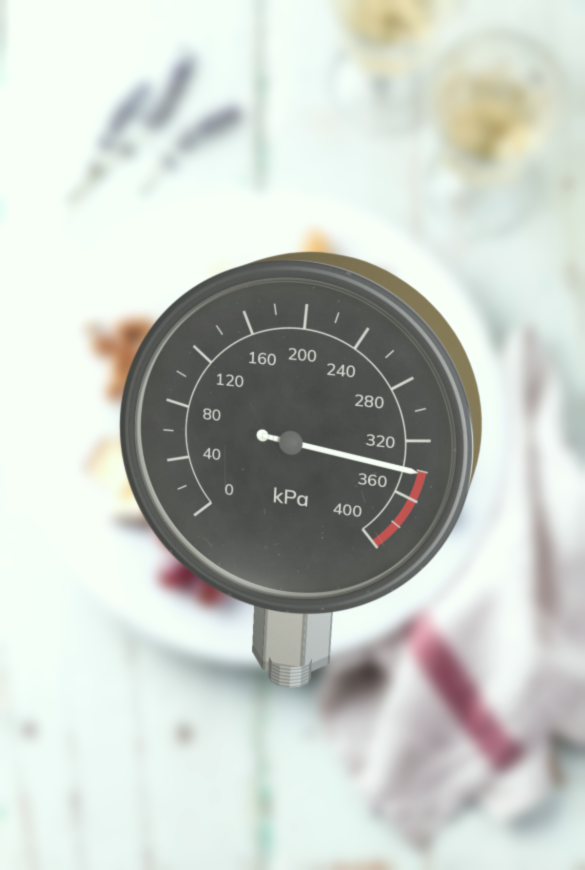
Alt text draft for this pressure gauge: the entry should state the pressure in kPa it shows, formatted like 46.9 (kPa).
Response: 340 (kPa)
